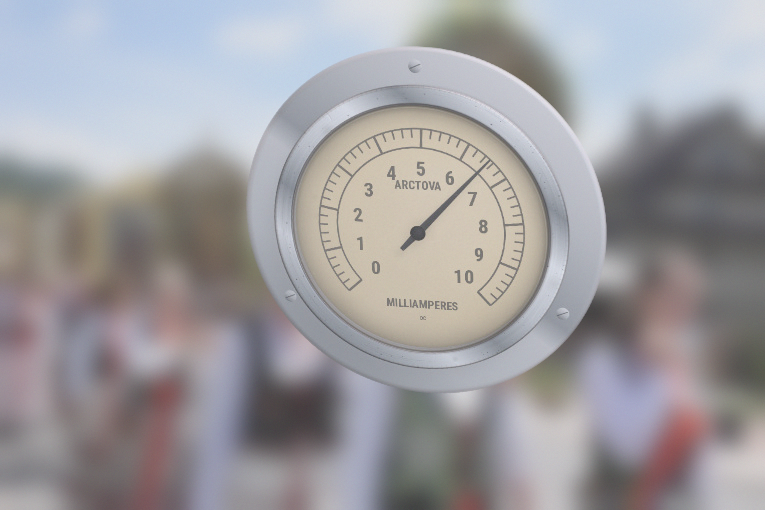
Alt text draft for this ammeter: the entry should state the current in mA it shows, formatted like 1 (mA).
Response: 6.5 (mA)
